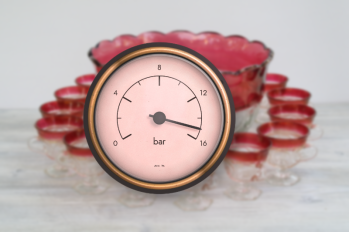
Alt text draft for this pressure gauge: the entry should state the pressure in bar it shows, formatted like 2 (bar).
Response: 15 (bar)
